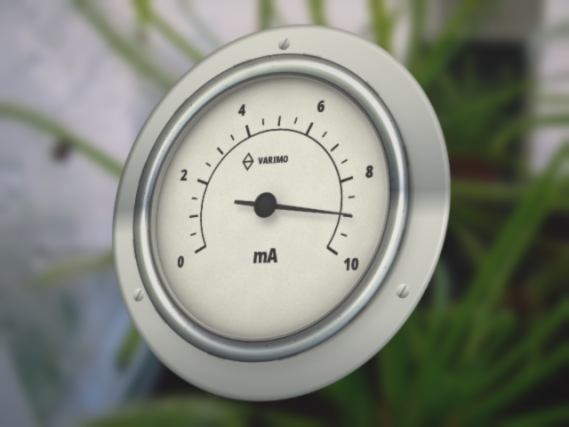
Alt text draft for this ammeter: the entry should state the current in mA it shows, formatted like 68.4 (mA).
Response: 9 (mA)
